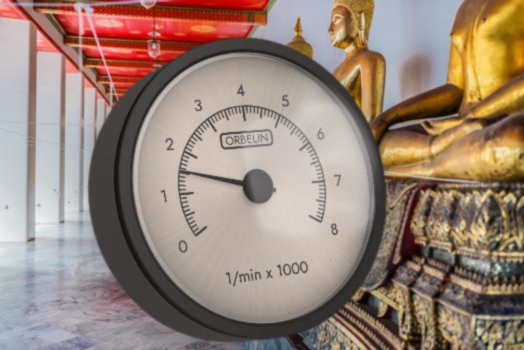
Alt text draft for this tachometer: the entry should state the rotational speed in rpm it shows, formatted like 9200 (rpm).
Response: 1500 (rpm)
